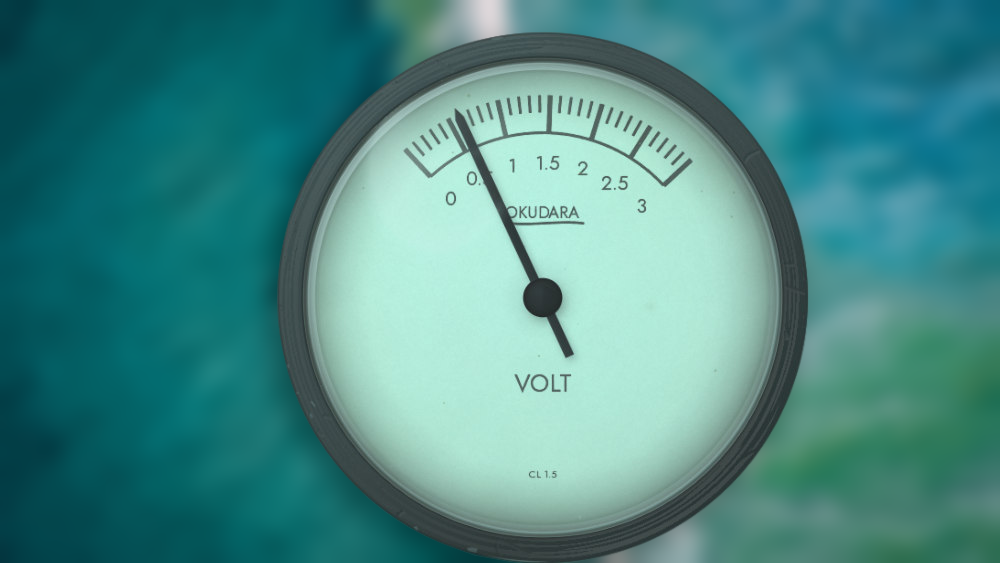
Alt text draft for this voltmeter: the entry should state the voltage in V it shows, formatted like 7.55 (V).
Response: 0.6 (V)
